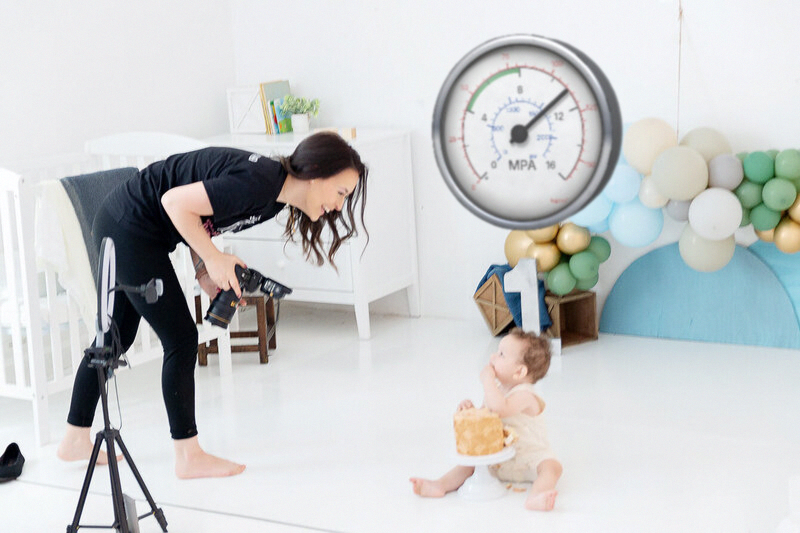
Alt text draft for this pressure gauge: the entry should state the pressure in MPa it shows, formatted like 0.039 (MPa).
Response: 11 (MPa)
